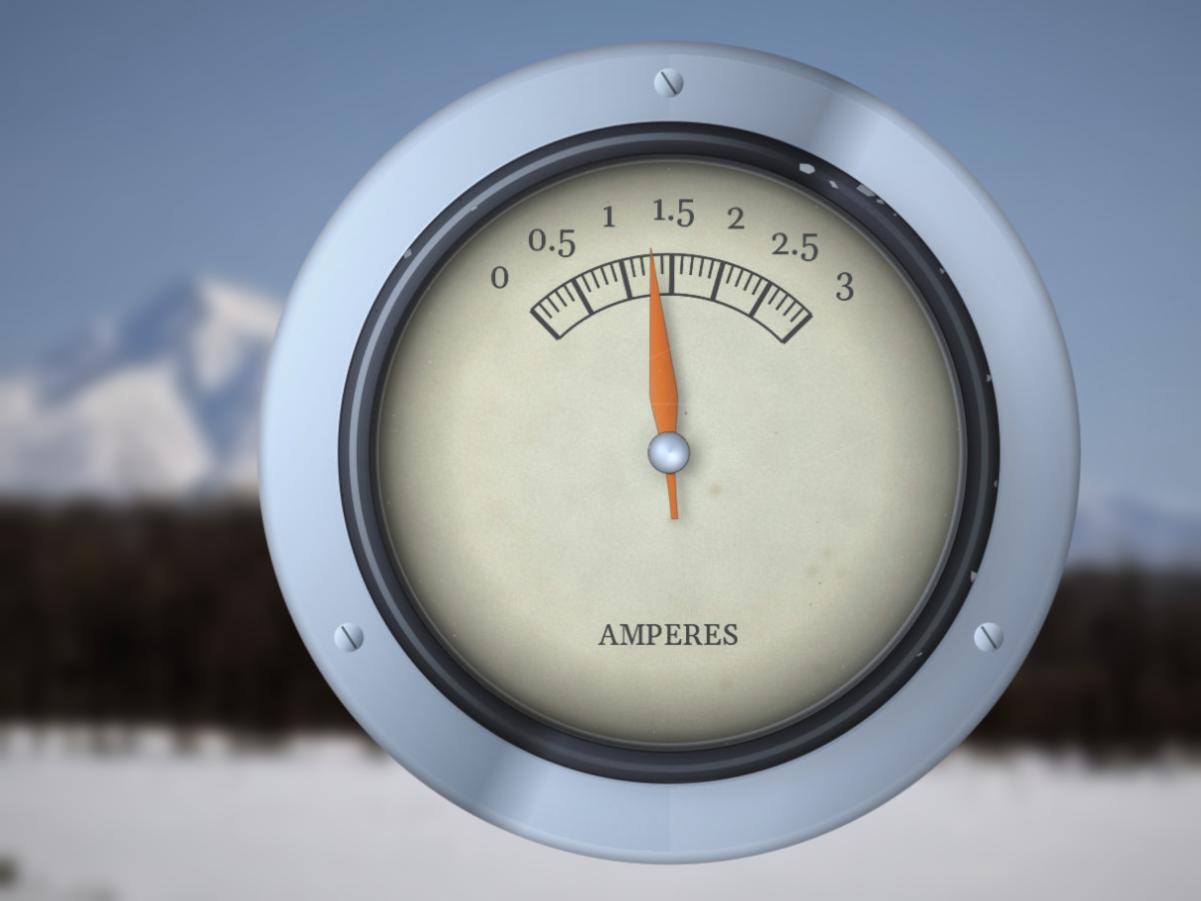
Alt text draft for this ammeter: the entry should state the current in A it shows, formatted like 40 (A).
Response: 1.3 (A)
